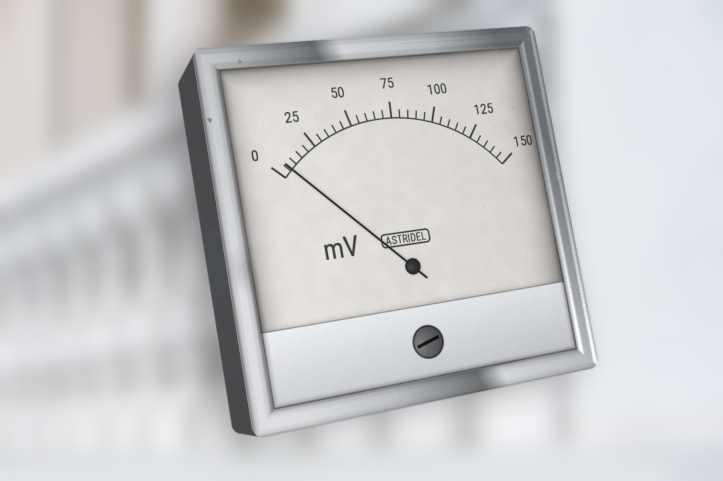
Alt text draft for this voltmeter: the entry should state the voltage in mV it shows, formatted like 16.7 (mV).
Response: 5 (mV)
